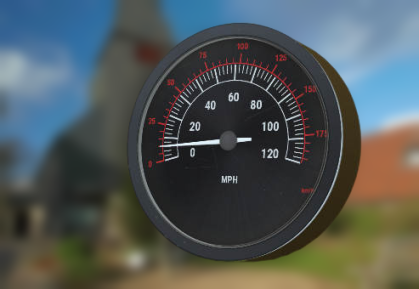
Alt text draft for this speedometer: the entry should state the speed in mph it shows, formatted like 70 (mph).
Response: 6 (mph)
